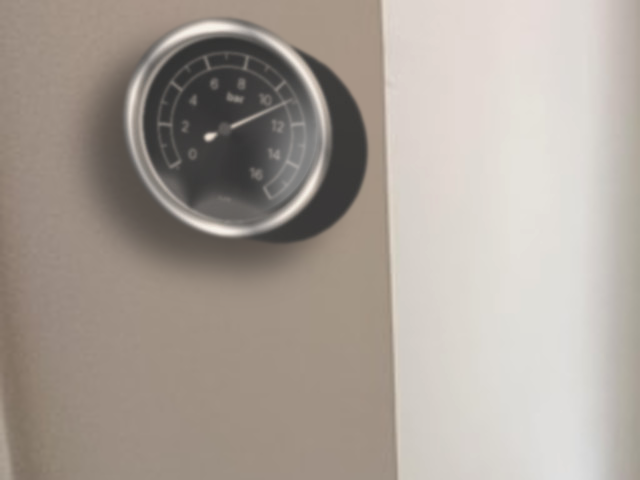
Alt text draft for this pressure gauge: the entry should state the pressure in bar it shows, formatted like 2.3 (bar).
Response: 11 (bar)
